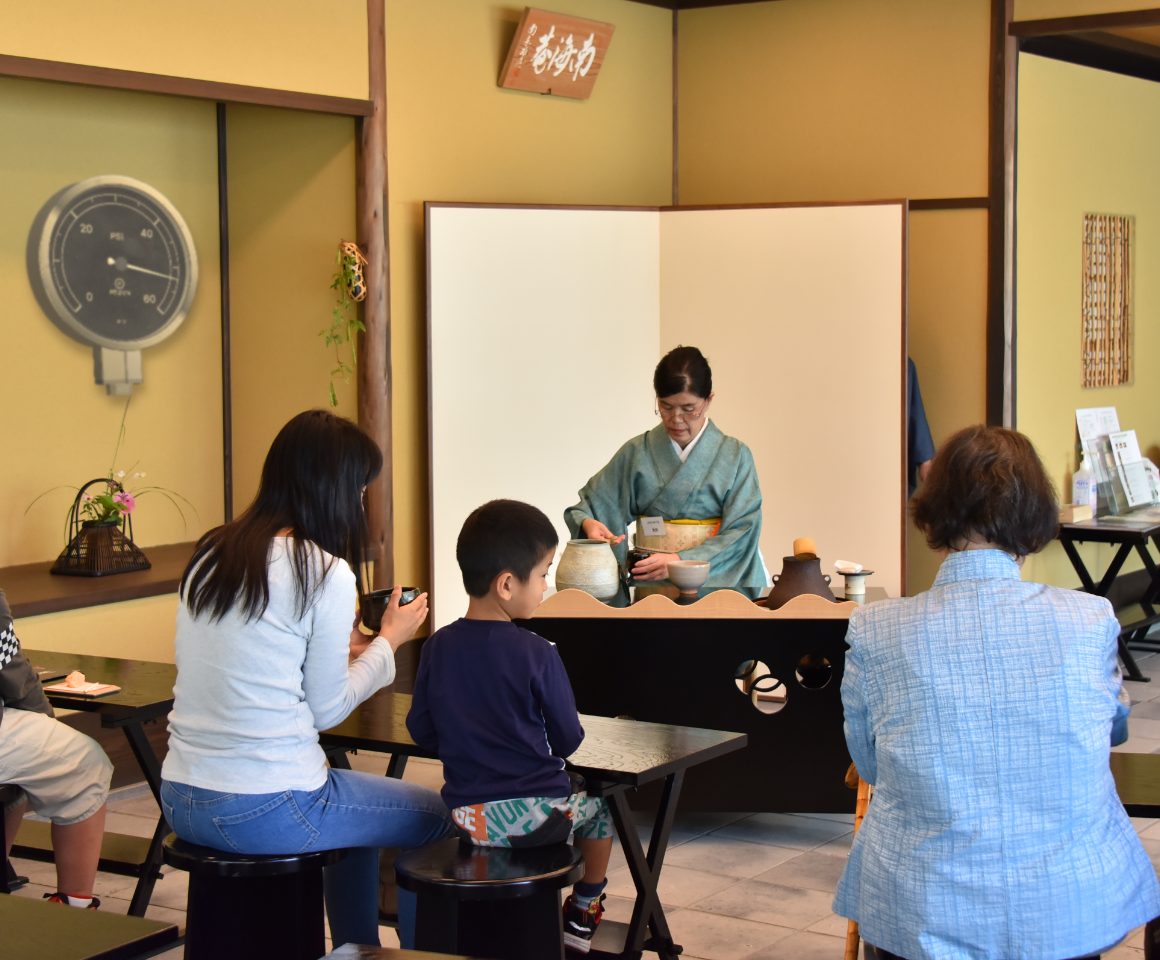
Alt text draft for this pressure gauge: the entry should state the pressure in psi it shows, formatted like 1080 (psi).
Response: 52.5 (psi)
